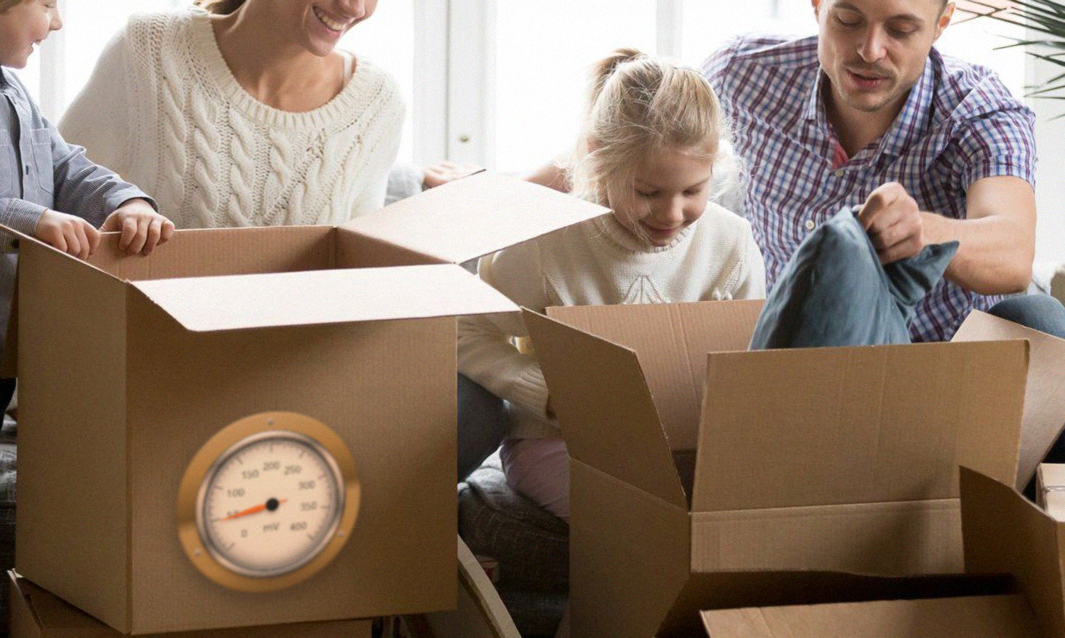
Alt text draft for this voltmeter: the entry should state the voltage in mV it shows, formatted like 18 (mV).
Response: 50 (mV)
